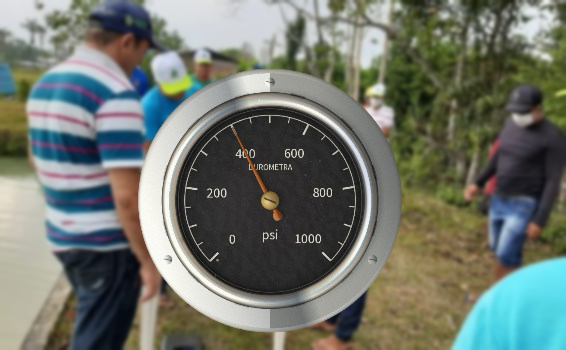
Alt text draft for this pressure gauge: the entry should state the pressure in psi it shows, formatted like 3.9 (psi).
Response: 400 (psi)
